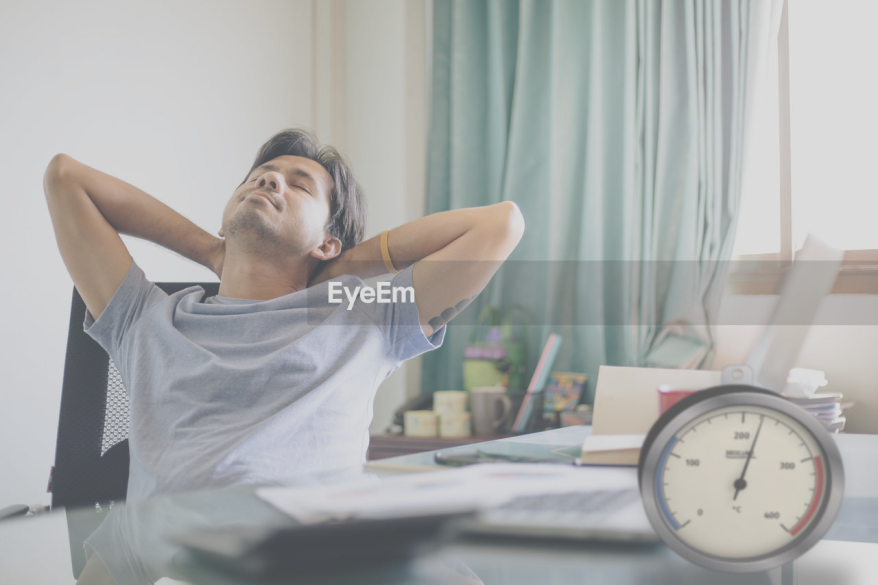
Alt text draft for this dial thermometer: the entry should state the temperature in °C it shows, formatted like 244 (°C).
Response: 220 (°C)
